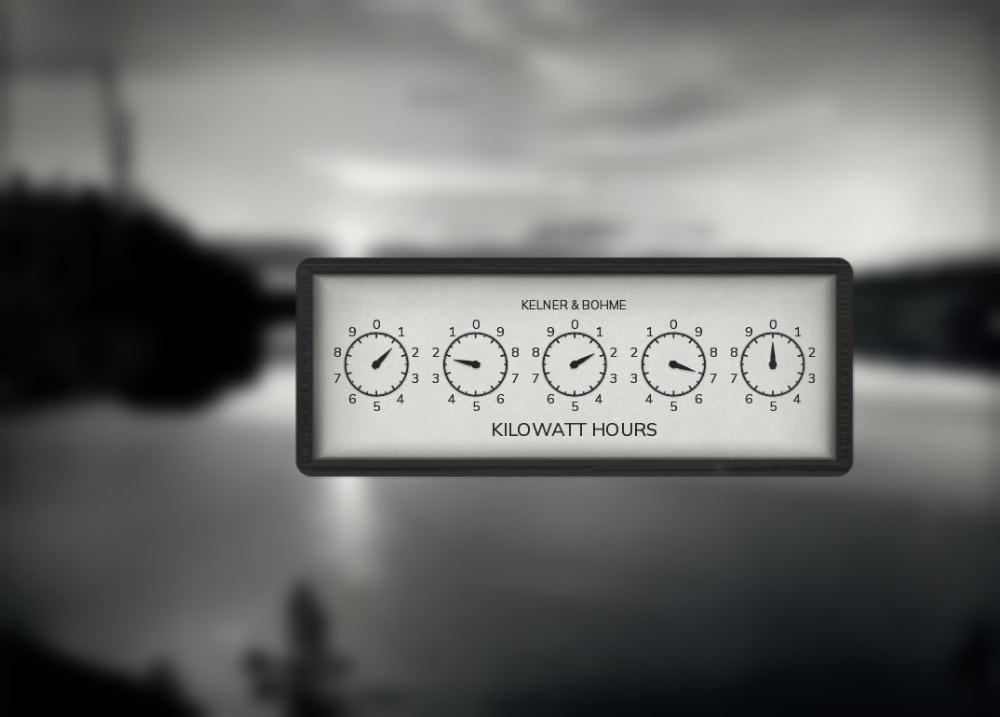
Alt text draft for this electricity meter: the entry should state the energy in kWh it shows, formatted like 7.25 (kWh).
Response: 12170 (kWh)
